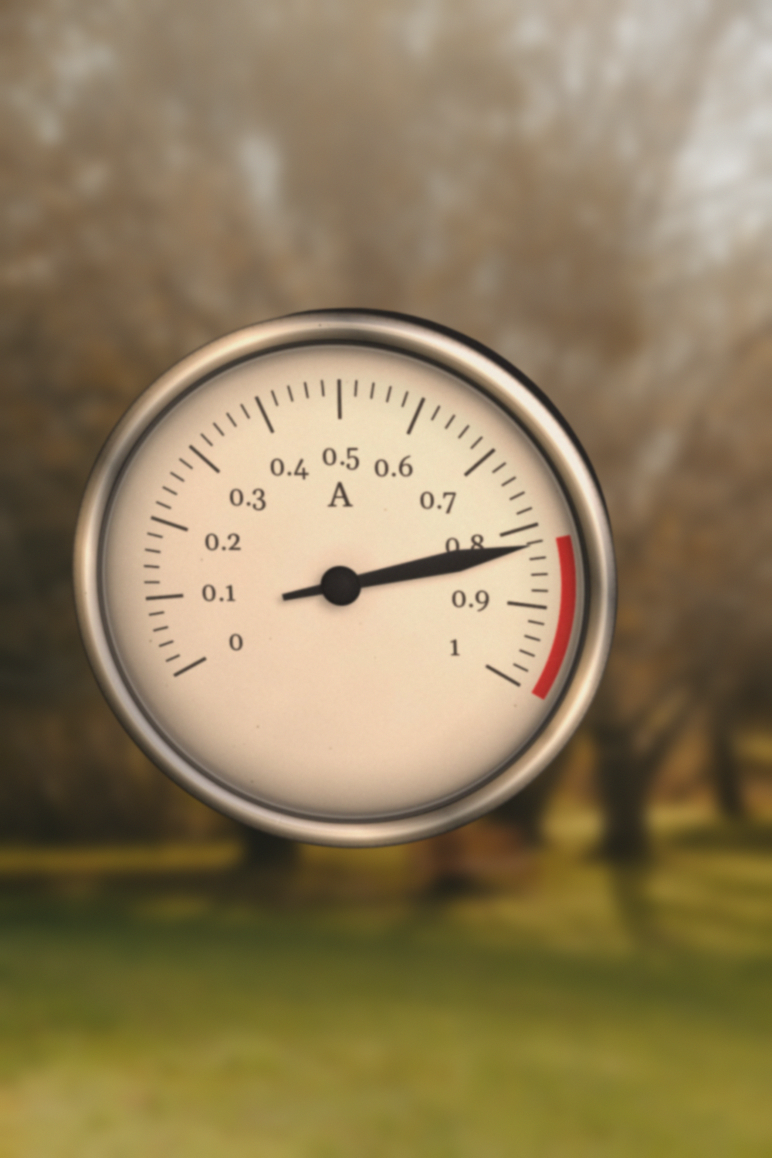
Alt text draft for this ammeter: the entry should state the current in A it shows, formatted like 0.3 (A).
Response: 0.82 (A)
